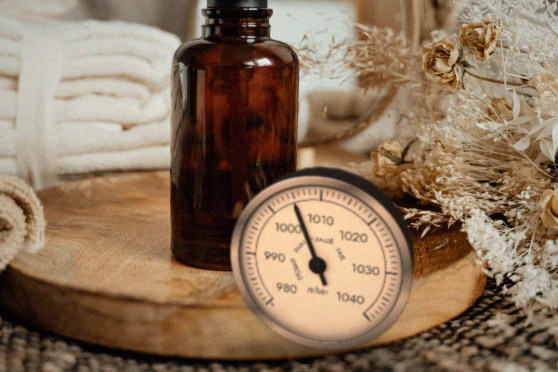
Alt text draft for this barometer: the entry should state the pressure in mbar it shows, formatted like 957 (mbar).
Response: 1005 (mbar)
